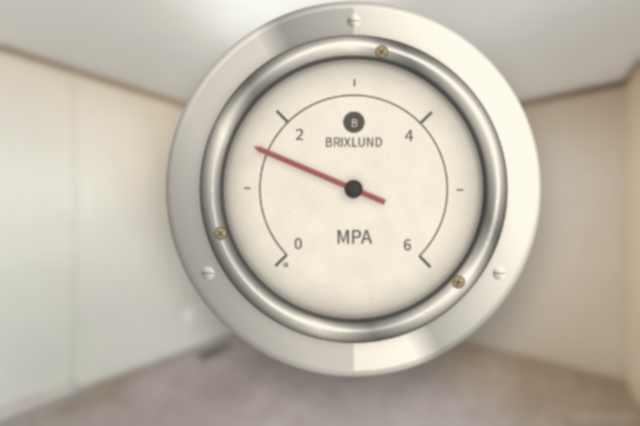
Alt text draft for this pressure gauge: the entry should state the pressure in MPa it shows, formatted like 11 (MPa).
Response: 1.5 (MPa)
